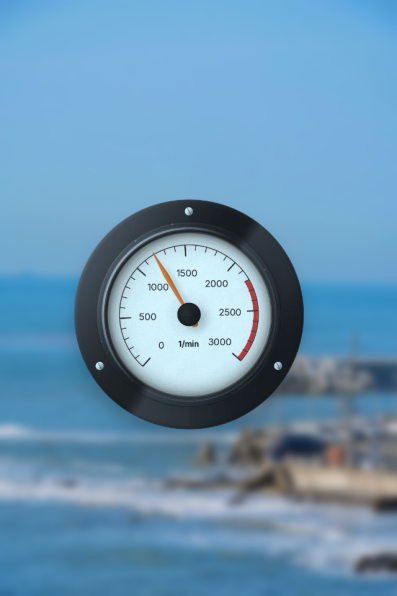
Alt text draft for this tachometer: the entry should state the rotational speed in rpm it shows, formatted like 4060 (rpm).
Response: 1200 (rpm)
